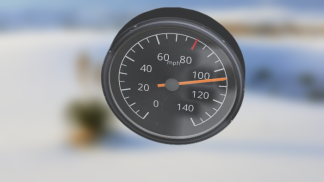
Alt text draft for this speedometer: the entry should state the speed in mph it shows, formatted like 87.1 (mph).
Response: 105 (mph)
